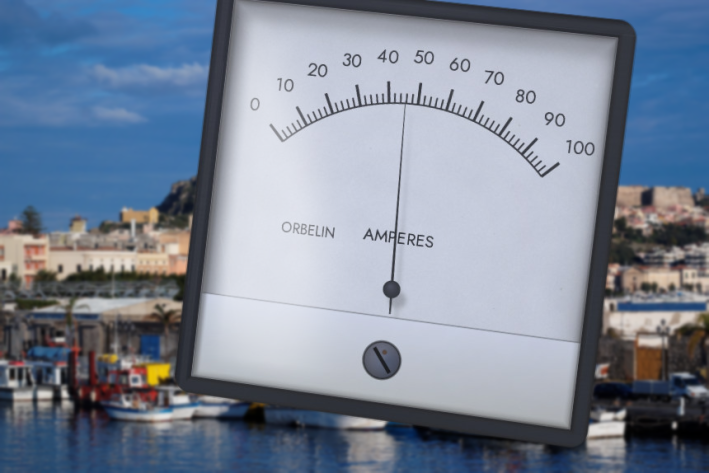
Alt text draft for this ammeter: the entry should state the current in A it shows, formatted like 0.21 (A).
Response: 46 (A)
